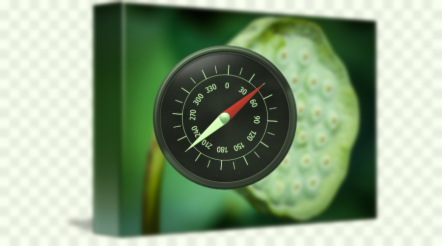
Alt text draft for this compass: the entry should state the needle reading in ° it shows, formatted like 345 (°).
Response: 45 (°)
